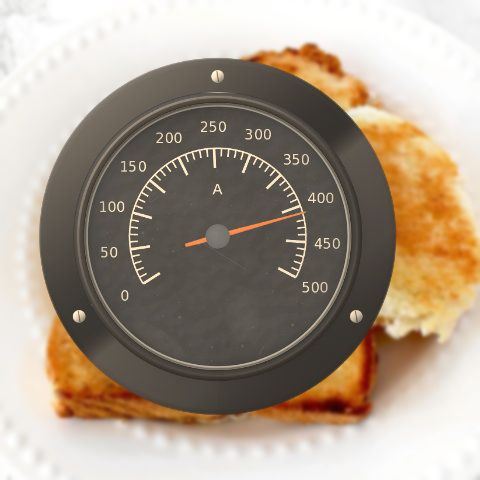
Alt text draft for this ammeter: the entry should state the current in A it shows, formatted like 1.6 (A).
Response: 410 (A)
